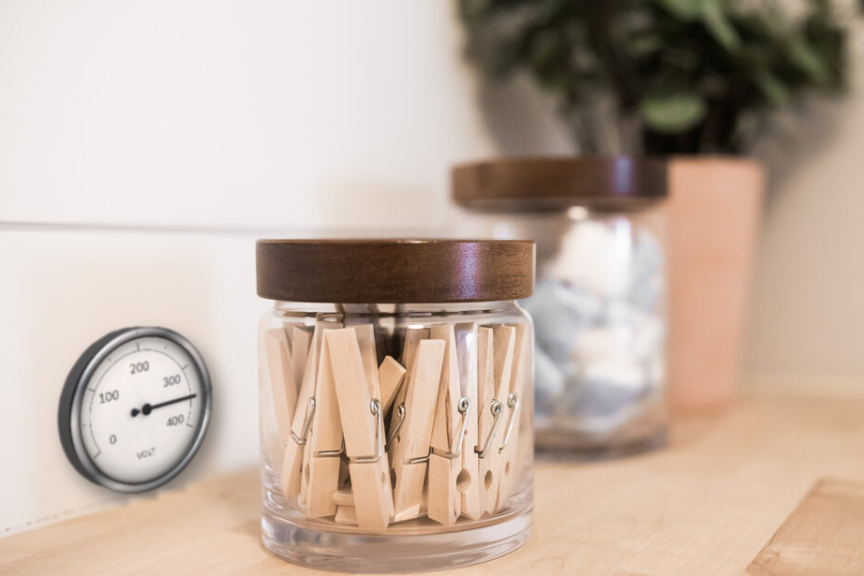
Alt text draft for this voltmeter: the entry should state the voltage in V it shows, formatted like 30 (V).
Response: 350 (V)
